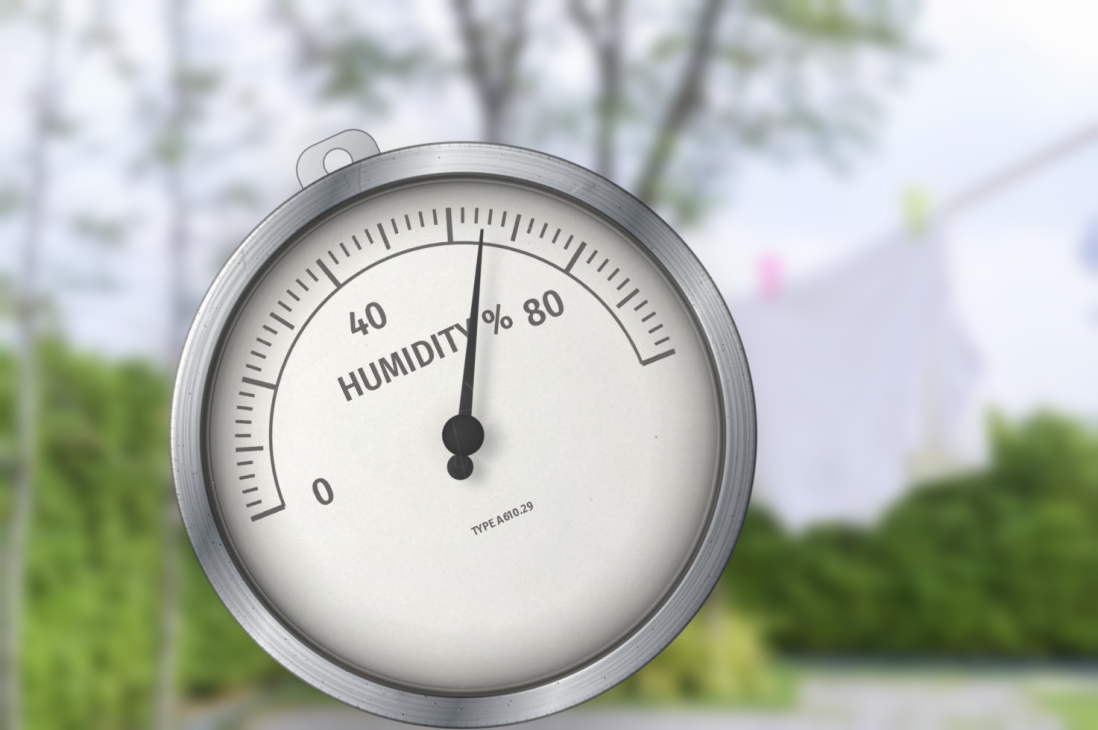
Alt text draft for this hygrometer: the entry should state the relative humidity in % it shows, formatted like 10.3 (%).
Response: 65 (%)
